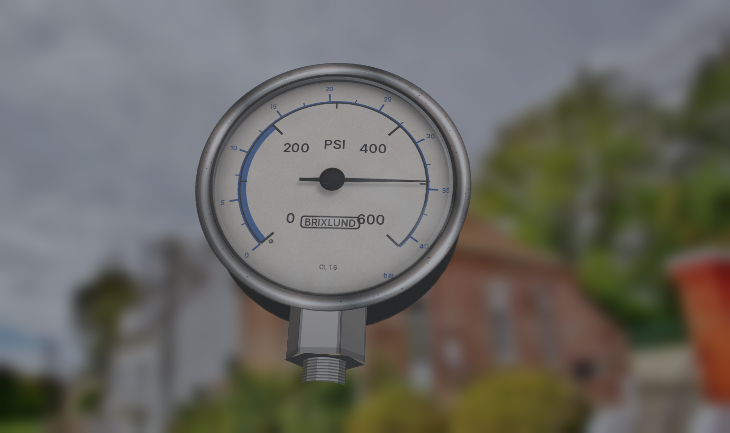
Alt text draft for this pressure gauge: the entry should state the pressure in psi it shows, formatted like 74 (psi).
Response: 500 (psi)
